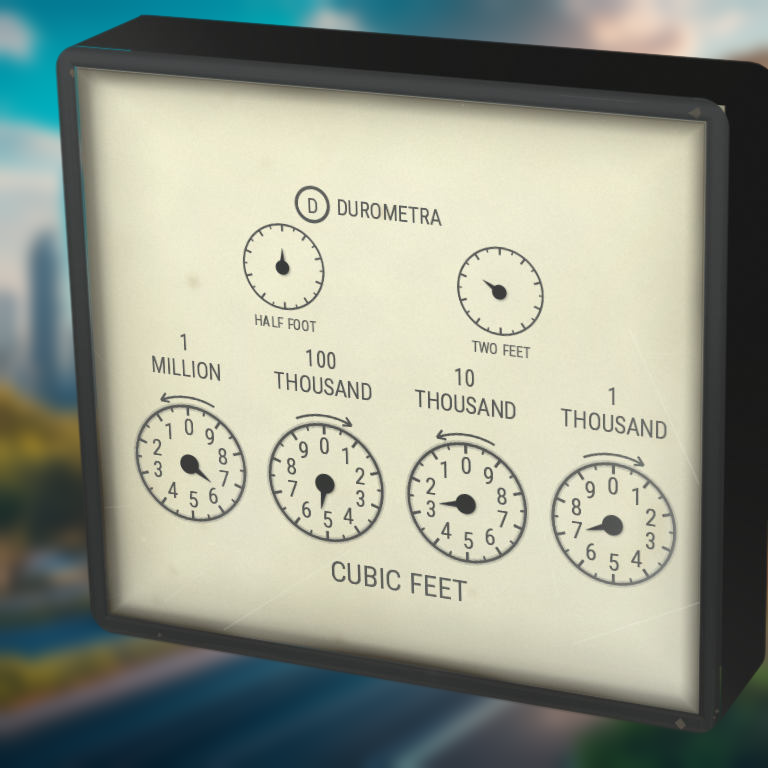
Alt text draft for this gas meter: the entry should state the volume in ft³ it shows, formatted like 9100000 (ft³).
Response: 652700 (ft³)
